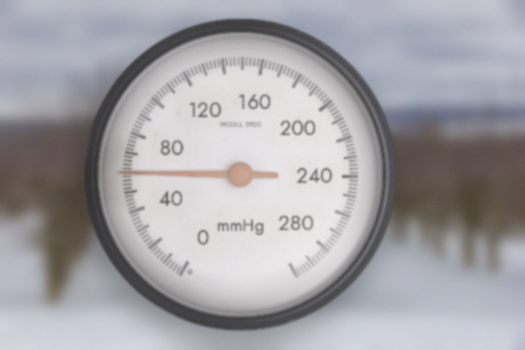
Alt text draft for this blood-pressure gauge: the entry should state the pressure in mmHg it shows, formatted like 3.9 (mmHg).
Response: 60 (mmHg)
